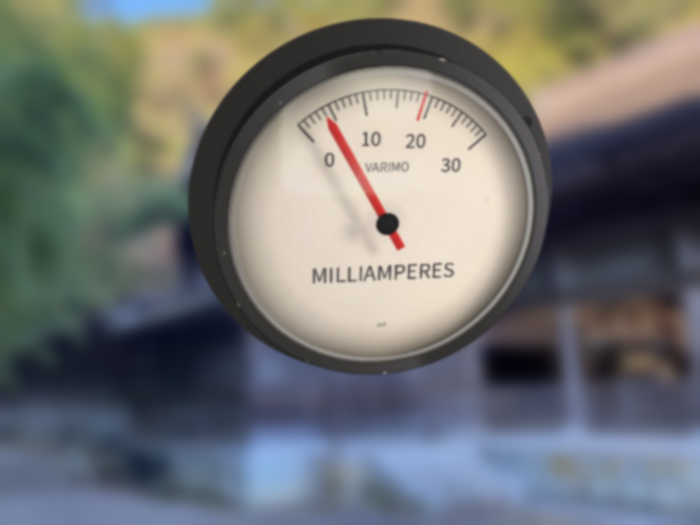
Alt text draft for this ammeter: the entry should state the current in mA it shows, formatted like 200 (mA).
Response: 4 (mA)
